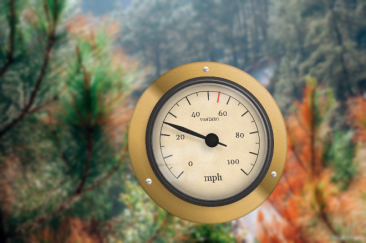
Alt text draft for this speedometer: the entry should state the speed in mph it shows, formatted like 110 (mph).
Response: 25 (mph)
